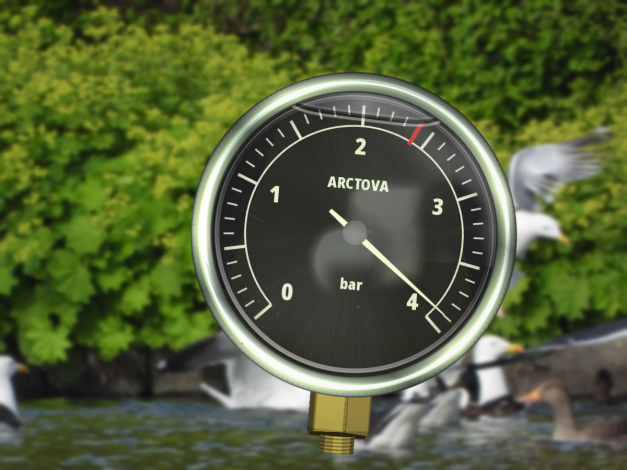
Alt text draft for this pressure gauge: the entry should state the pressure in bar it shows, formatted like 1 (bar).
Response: 3.9 (bar)
